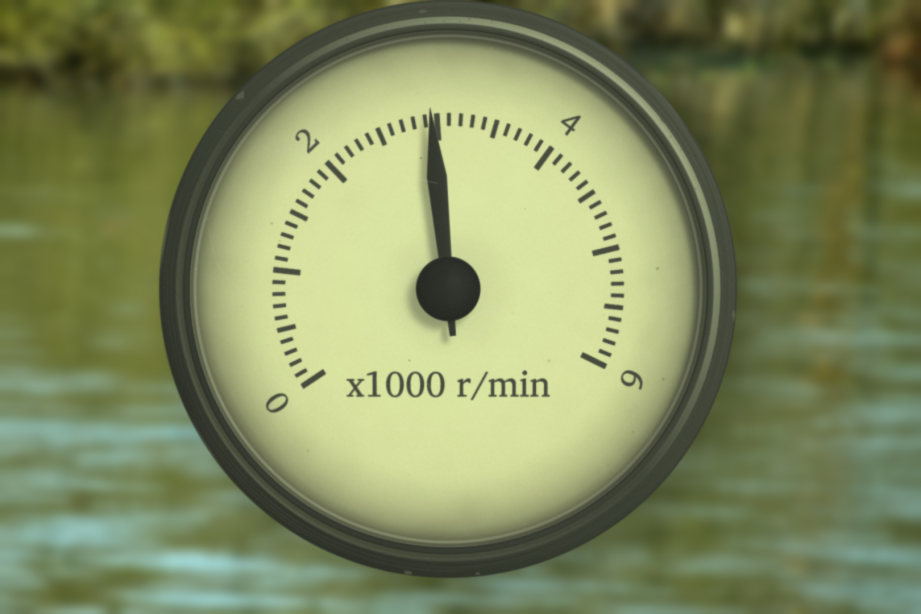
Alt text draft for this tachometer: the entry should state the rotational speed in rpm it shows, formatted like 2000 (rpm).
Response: 2950 (rpm)
